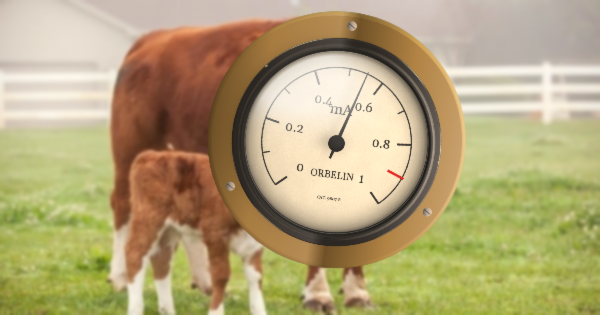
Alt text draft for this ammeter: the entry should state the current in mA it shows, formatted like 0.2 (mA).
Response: 0.55 (mA)
